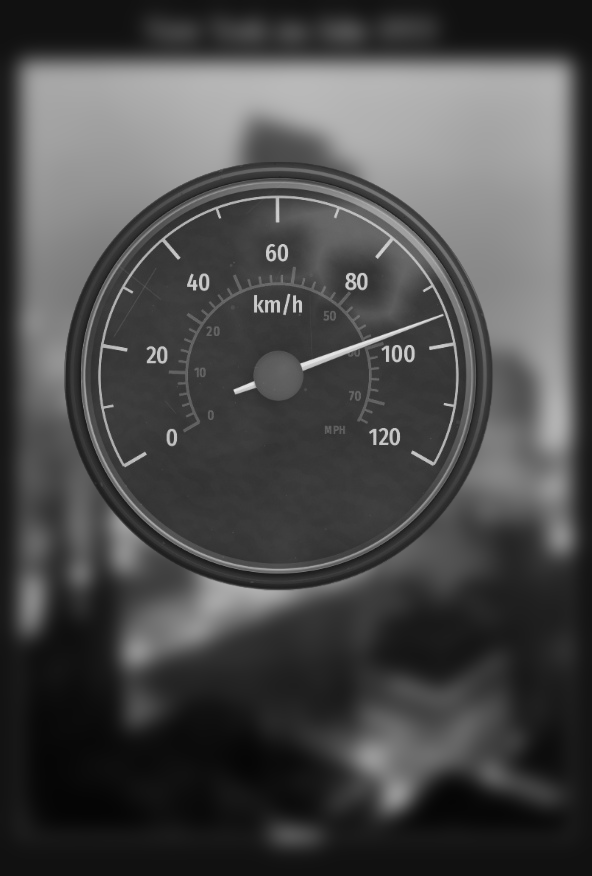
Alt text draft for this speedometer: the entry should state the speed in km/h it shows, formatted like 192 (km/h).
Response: 95 (km/h)
